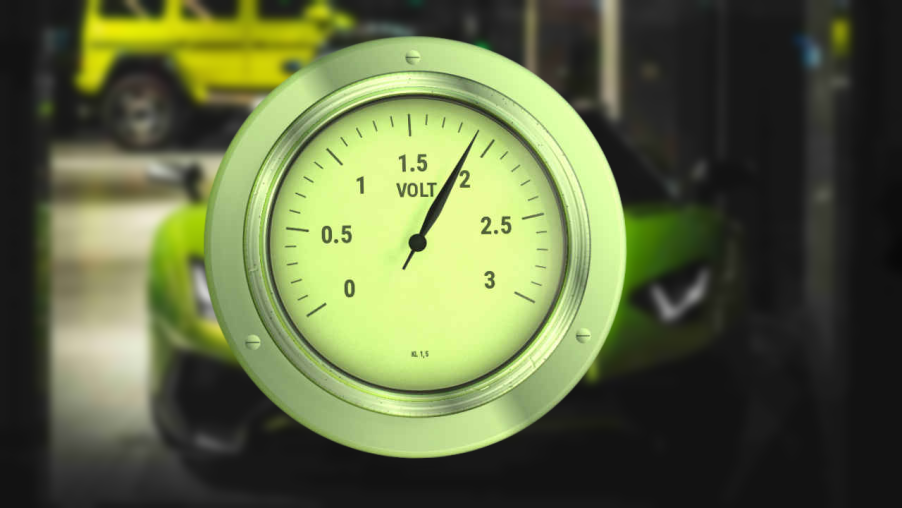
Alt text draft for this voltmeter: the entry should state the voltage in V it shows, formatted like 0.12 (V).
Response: 1.9 (V)
